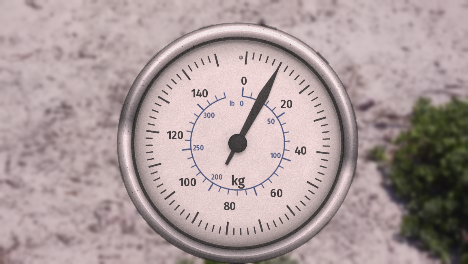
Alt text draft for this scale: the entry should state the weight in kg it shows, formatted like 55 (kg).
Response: 10 (kg)
